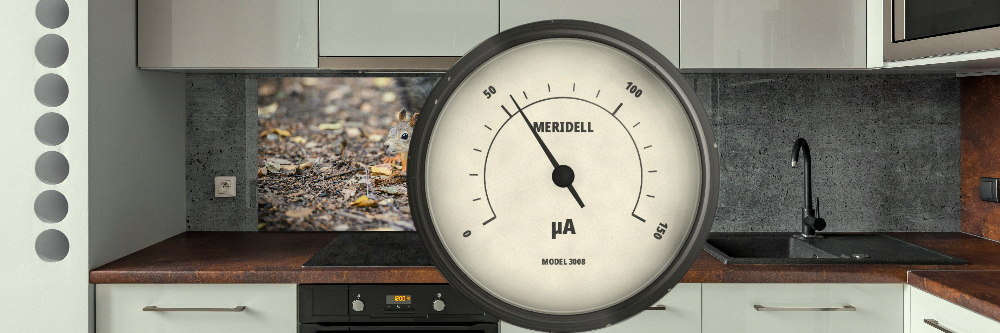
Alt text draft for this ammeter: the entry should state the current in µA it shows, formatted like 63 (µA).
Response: 55 (µA)
